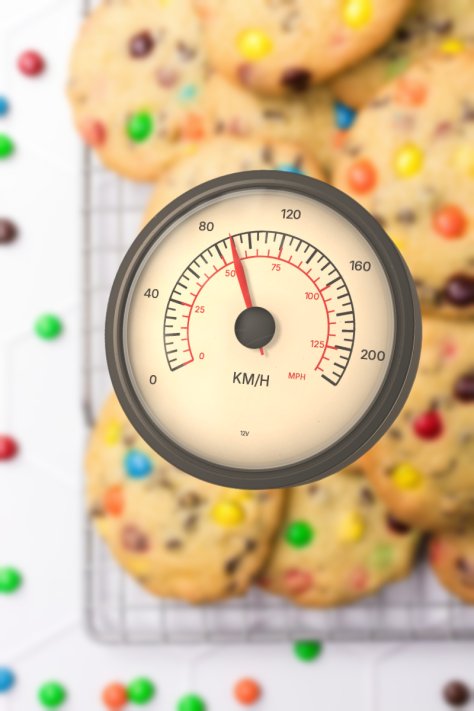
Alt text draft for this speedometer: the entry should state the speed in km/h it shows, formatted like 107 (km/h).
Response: 90 (km/h)
